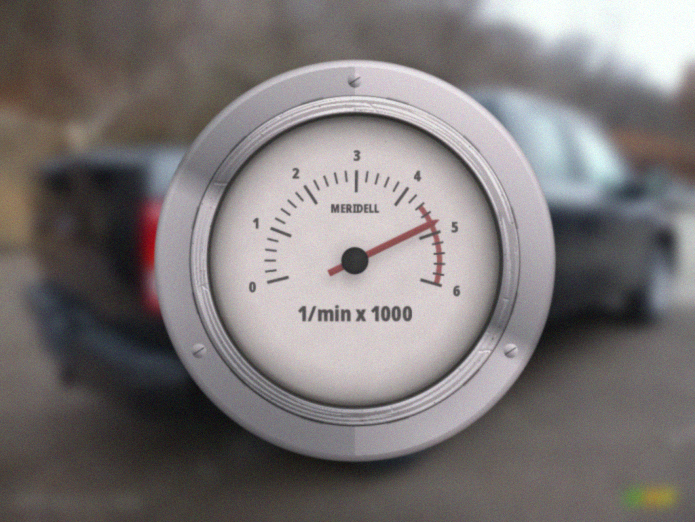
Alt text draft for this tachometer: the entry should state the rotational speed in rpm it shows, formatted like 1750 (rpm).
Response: 4800 (rpm)
